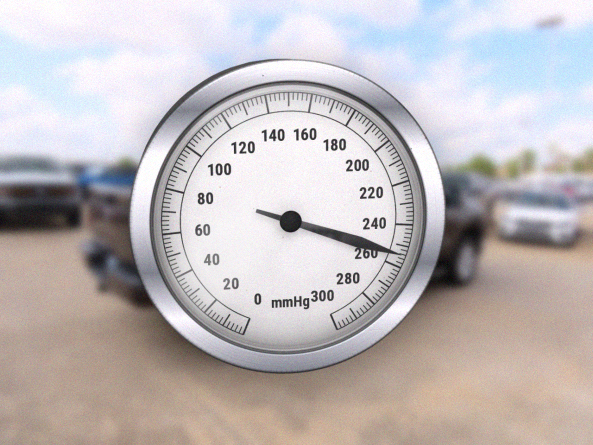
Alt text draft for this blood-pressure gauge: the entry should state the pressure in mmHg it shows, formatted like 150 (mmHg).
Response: 254 (mmHg)
